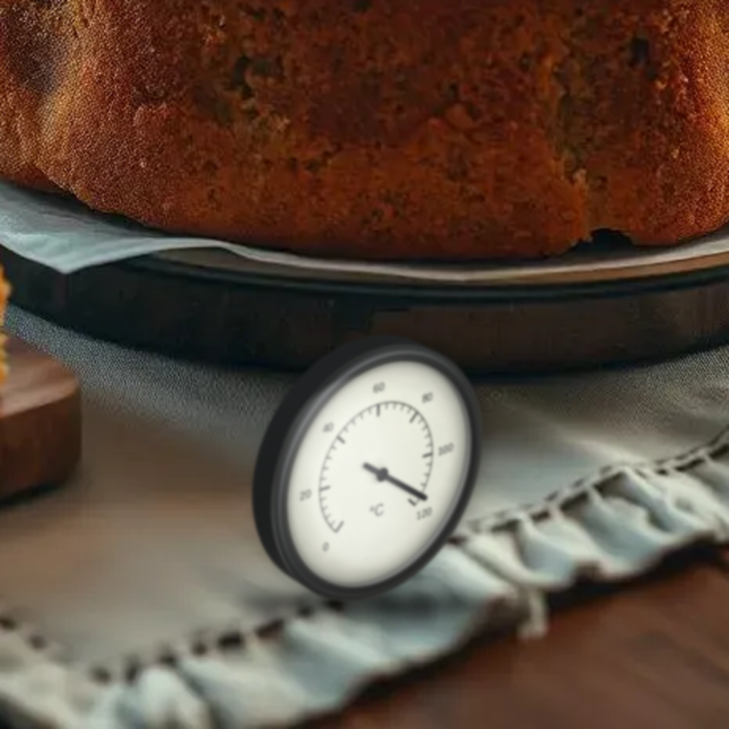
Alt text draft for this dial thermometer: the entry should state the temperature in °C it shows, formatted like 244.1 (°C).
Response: 116 (°C)
